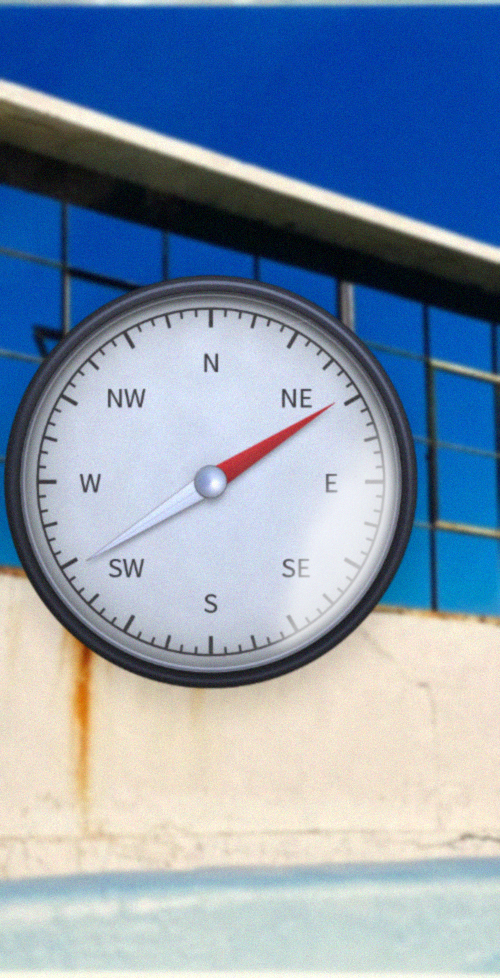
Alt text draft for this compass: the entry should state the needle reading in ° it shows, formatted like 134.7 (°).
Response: 57.5 (°)
